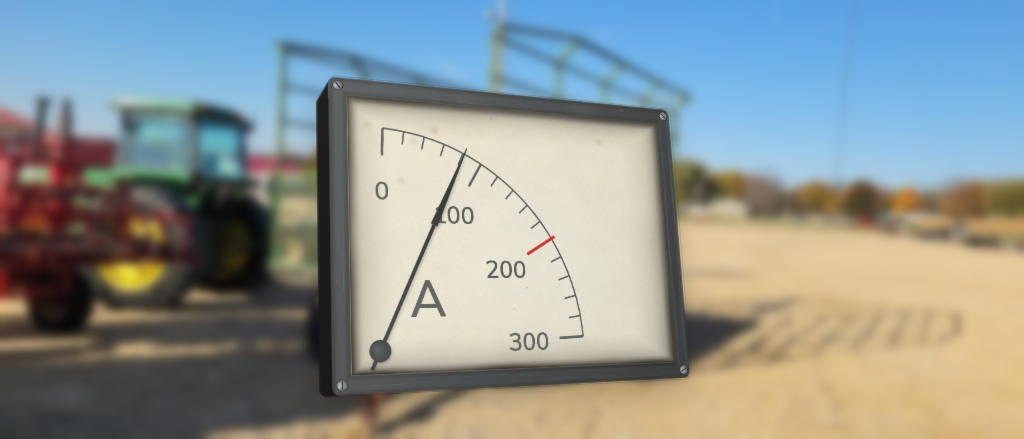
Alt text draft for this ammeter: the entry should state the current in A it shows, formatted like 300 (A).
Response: 80 (A)
